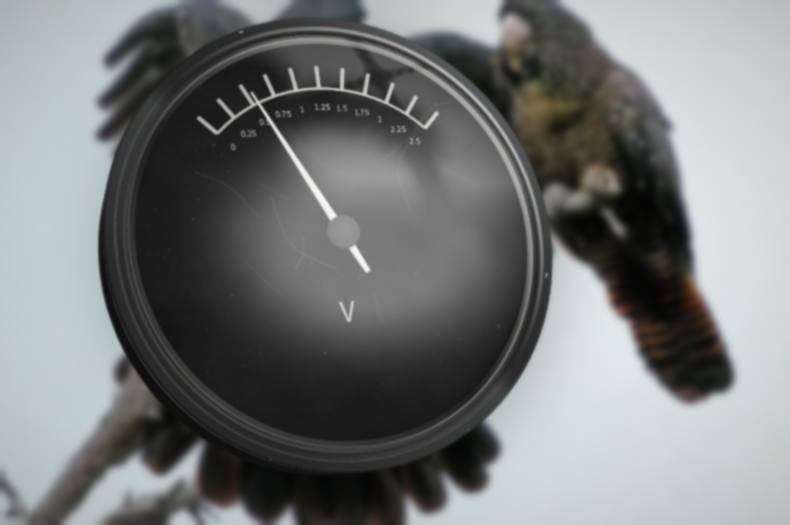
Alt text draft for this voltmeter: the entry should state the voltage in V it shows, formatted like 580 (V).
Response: 0.5 (V)
